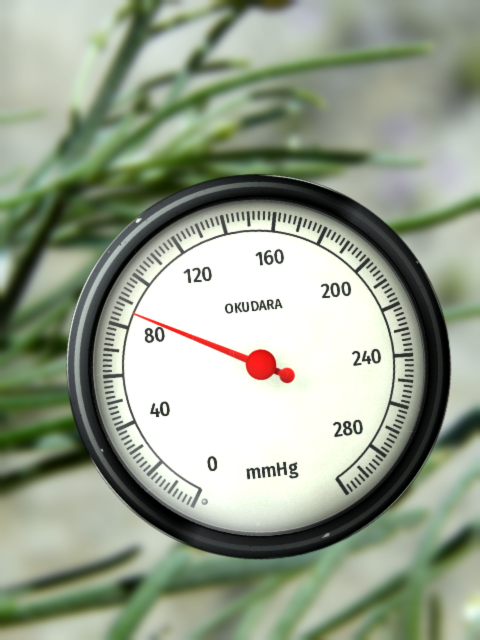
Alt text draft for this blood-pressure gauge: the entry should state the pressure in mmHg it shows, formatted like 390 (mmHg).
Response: 86 (mmHg)
